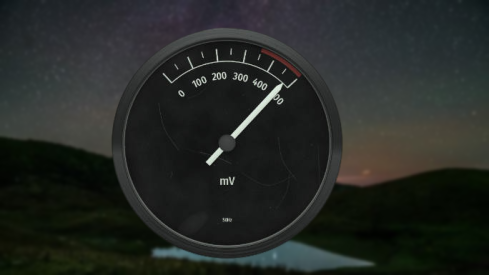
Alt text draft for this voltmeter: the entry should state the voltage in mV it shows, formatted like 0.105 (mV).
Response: 475 (mV)
